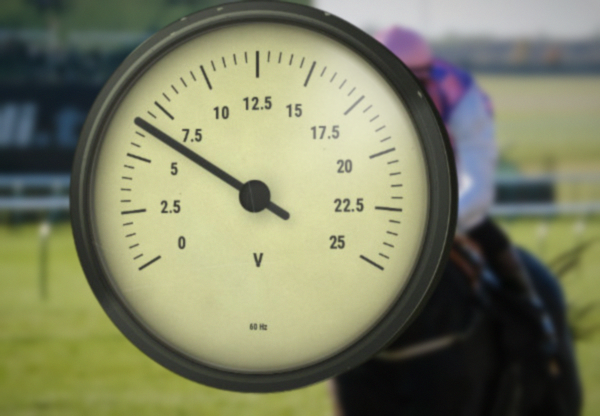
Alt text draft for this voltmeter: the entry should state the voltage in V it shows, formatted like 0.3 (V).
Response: 6.5 (V)
